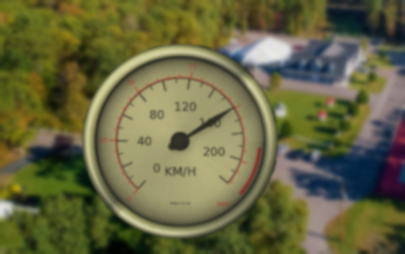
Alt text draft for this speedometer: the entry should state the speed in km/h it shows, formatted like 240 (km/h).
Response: 160 (km/h)
